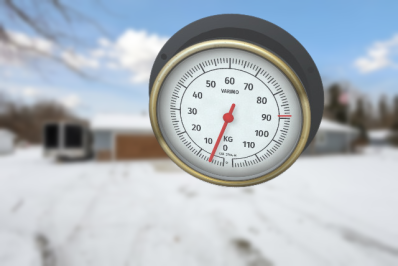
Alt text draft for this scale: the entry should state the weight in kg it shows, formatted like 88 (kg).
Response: 5 (kg)
